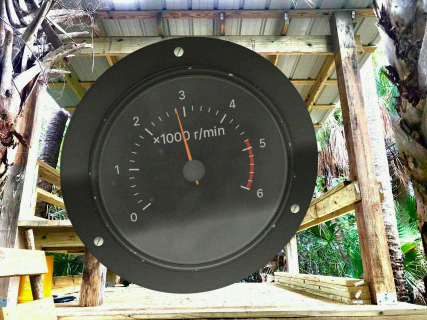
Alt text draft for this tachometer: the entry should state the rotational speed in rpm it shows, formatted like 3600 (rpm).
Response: 2800 (rpm)
